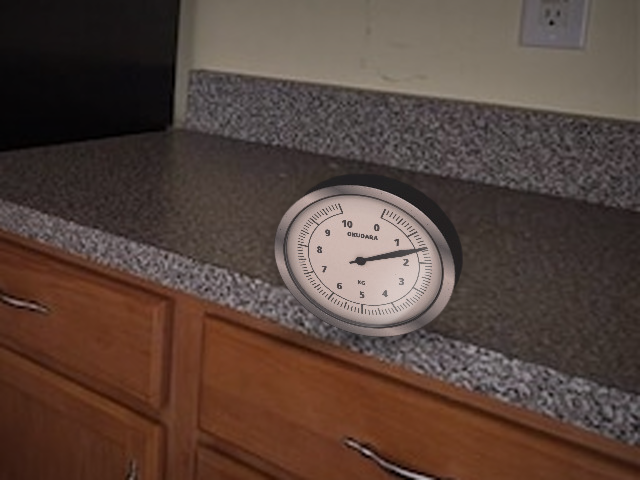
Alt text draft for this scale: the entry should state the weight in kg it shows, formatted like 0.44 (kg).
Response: 1.5 (kg)
